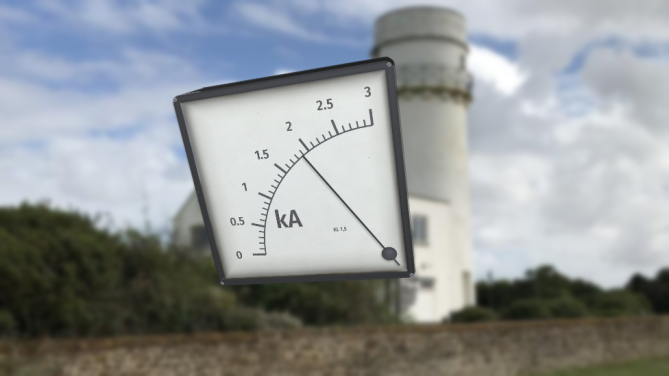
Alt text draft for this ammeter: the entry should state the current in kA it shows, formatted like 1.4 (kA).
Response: 1.9 (kA)
